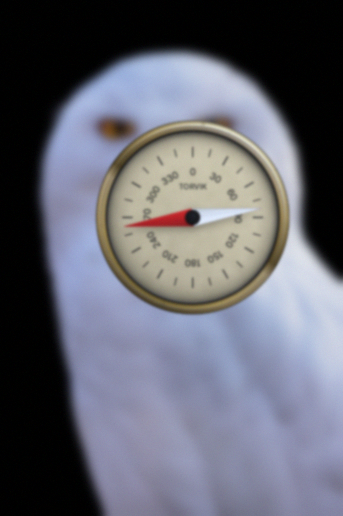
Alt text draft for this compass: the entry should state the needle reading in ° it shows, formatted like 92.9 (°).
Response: 262.5 (°)
